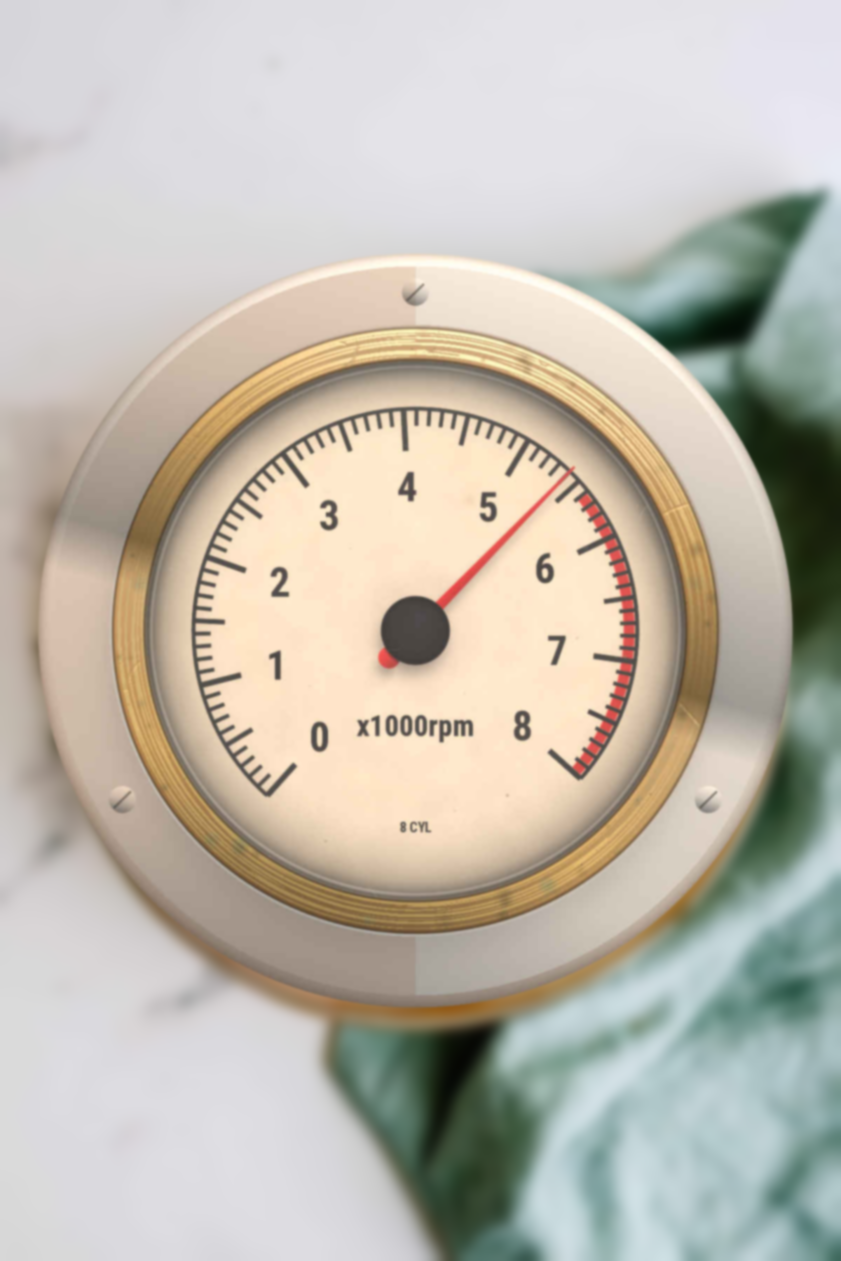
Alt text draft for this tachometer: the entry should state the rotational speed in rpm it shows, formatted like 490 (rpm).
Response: 5400 (rpm)
